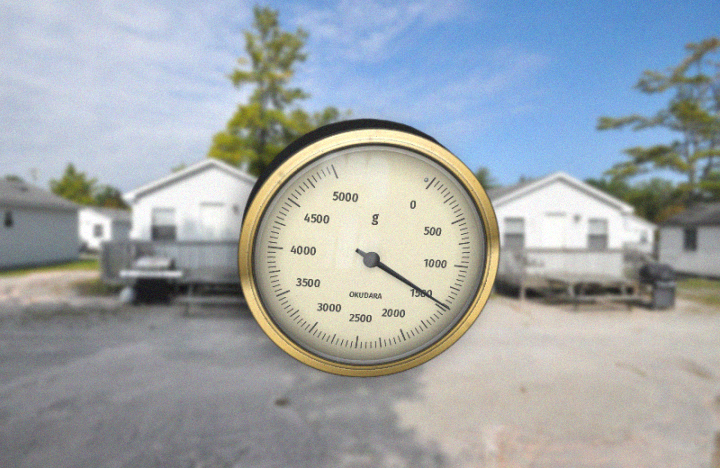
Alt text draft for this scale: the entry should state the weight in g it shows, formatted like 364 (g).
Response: 1450 (g)
